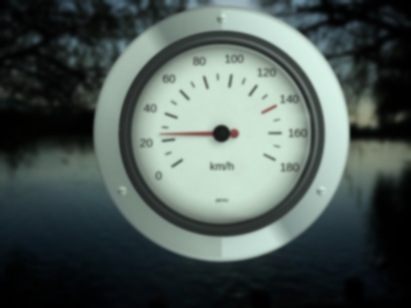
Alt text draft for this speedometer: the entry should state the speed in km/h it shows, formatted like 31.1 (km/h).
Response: 25 (km/h)
